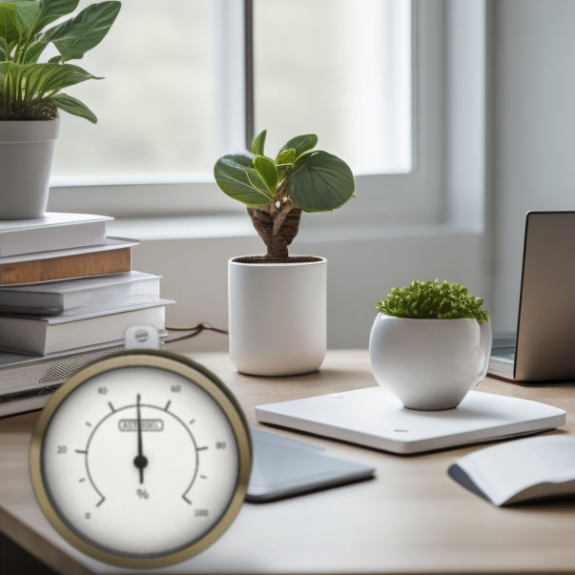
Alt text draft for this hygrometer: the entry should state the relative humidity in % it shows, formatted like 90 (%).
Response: 50 (%)
